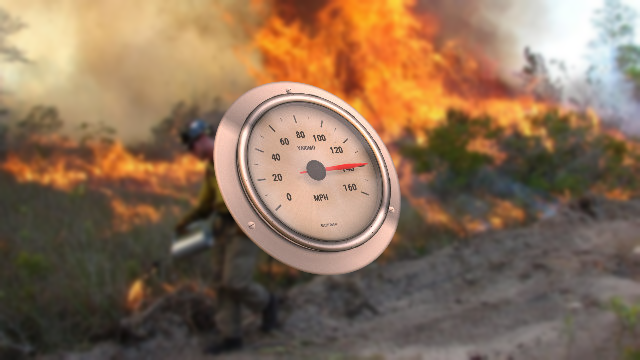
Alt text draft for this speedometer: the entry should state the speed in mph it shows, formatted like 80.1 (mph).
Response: 140 (mph)
